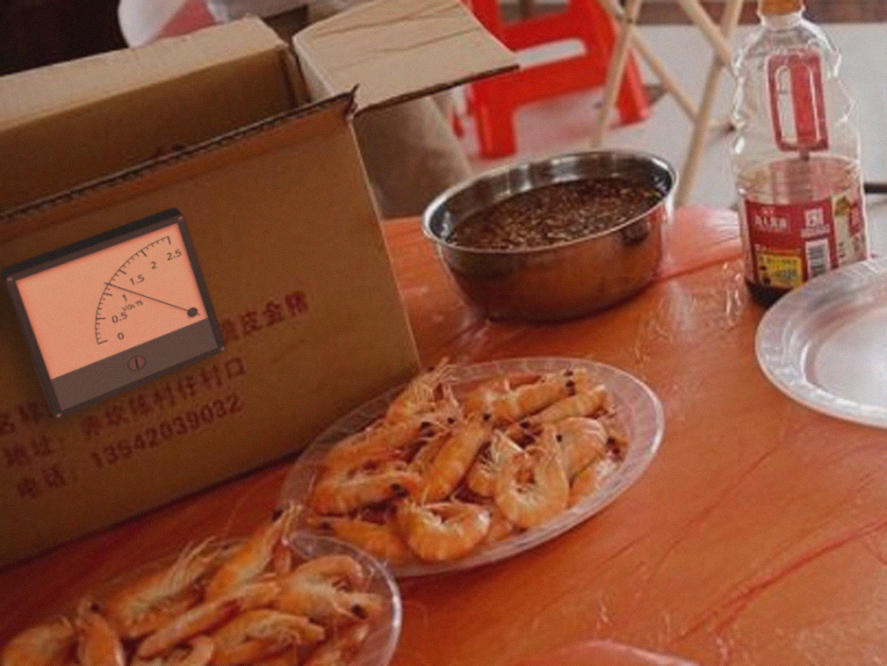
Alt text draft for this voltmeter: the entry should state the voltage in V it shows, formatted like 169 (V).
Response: 1.2 (V)
